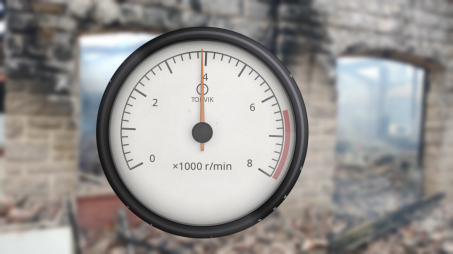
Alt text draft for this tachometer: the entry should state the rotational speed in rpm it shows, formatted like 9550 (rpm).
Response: 3900 (rpm)
